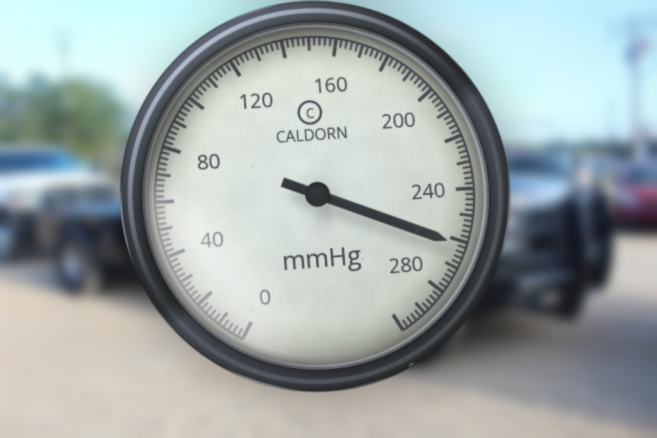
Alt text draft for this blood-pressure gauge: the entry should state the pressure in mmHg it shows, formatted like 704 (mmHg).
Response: 262 (mmHg)
